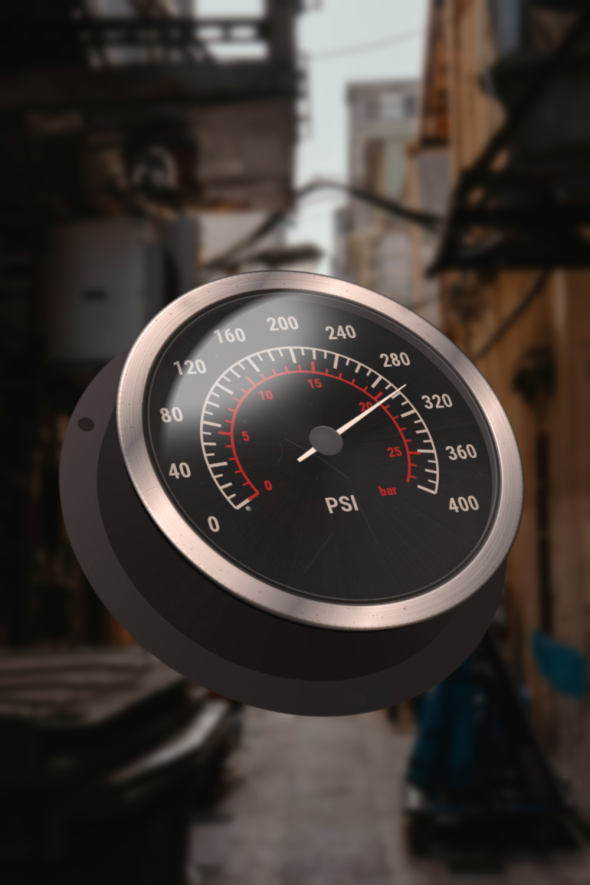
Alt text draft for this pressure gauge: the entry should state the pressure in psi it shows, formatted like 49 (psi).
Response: 300 (psi)
